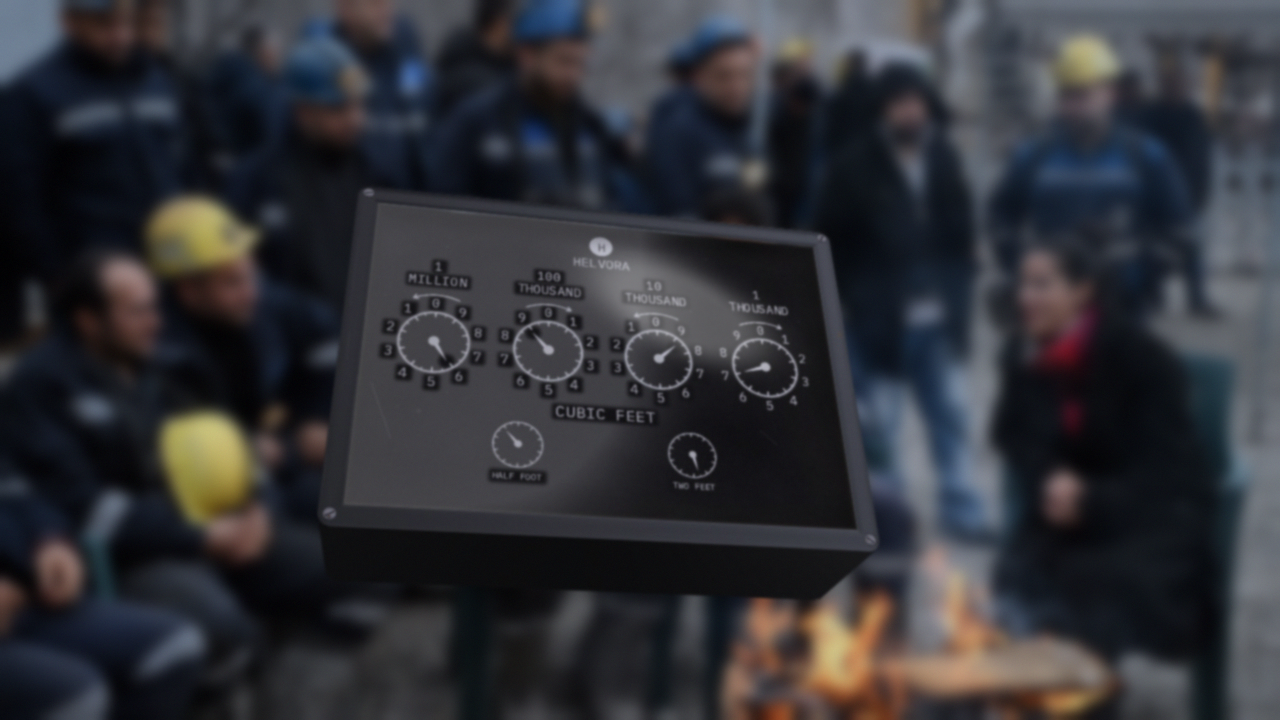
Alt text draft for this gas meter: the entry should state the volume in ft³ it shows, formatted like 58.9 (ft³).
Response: 588700 (ft³)
